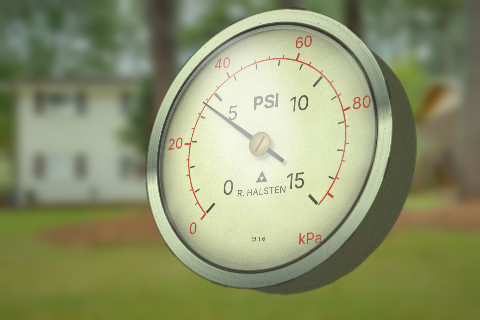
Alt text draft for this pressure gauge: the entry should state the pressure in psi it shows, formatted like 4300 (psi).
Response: 4.5 (psi)
